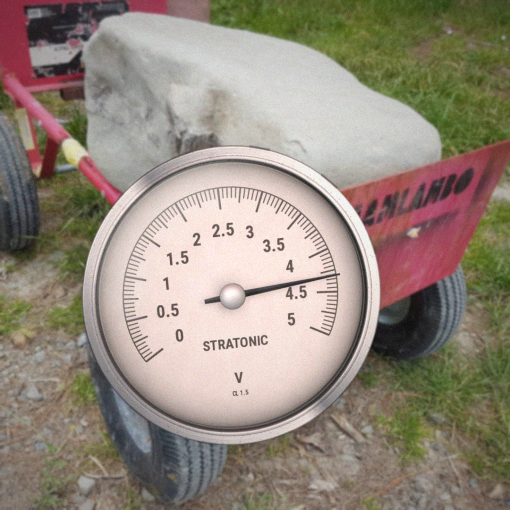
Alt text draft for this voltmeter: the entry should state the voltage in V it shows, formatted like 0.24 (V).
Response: 4.3 (V)
